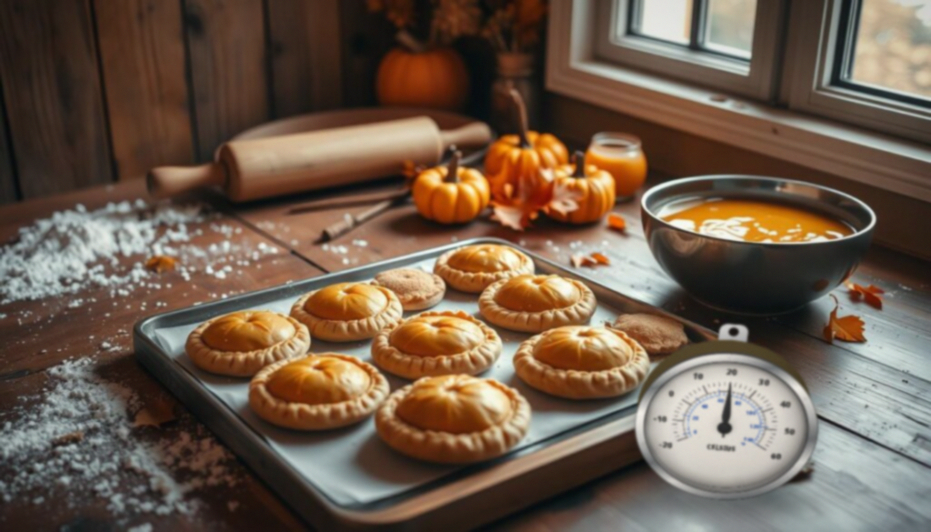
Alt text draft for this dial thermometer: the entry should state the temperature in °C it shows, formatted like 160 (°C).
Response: 20 (°C)
